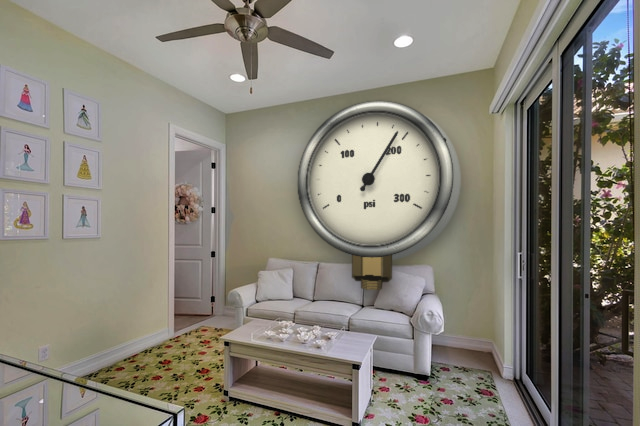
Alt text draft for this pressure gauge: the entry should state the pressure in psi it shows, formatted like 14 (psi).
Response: 190 (psi)
